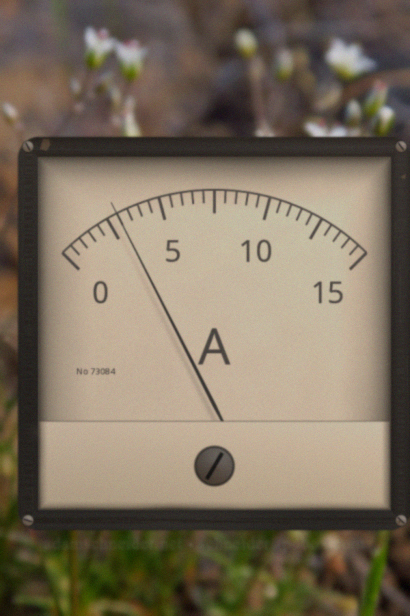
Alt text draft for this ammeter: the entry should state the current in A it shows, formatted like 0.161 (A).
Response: 3 (A)
